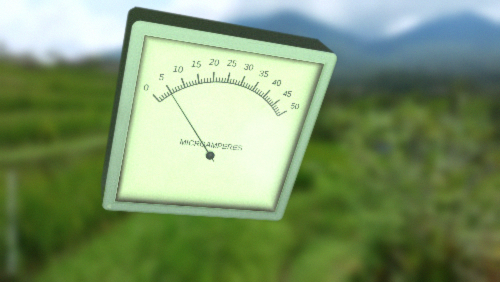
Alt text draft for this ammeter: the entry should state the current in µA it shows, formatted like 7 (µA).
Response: 5 (µA)
